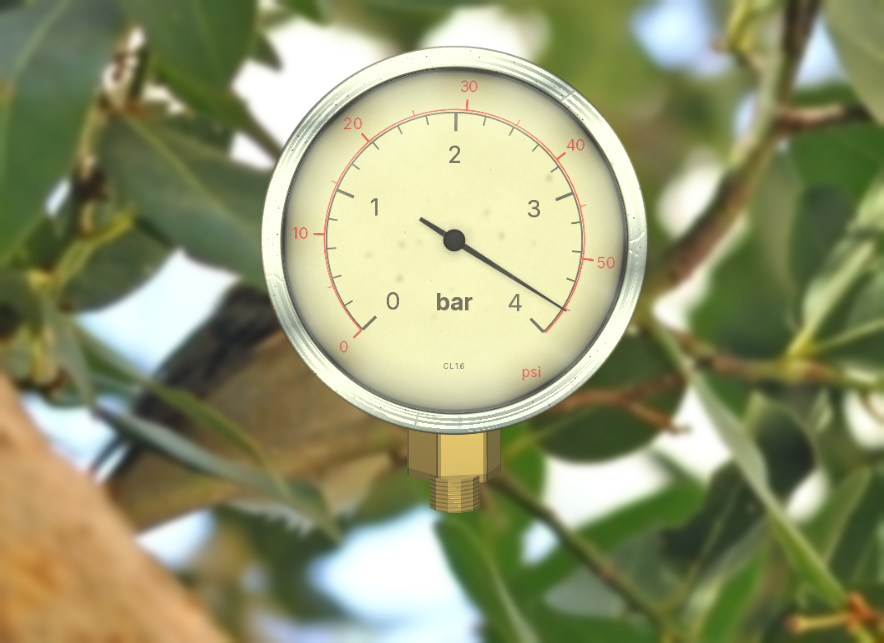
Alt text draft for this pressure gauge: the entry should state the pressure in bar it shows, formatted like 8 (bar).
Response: 3.8 (bar)
